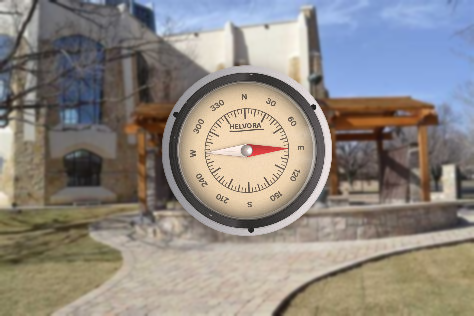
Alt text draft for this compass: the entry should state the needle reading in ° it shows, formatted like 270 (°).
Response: 90 (°)
